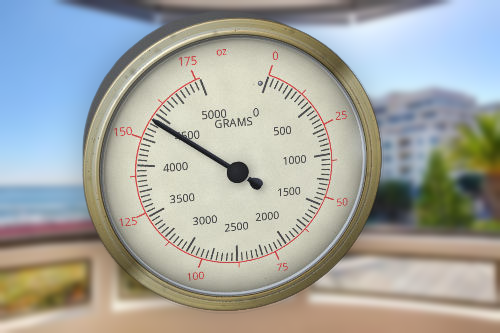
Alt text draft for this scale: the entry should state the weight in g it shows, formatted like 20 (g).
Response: 4450 (g)
